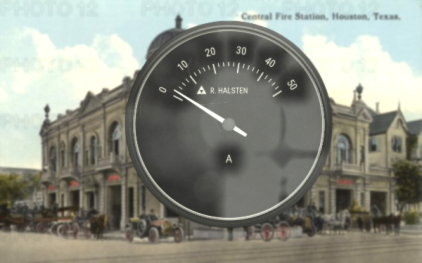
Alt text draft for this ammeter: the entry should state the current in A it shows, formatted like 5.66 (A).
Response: 2 (A)
